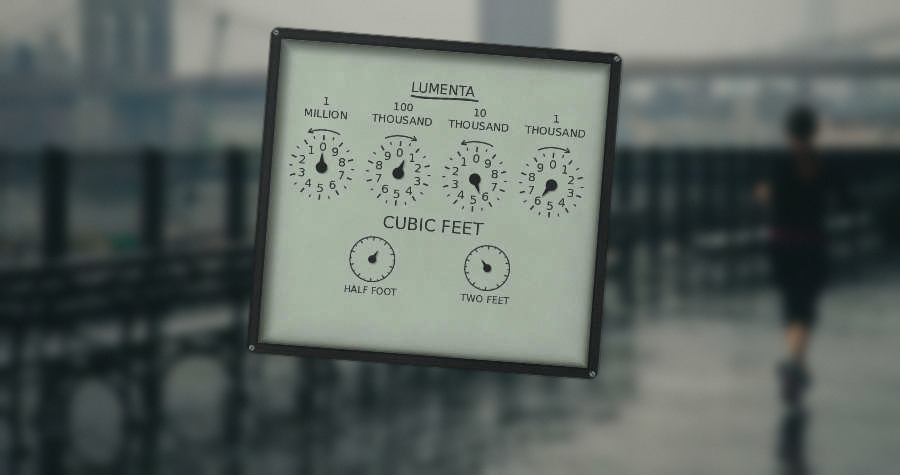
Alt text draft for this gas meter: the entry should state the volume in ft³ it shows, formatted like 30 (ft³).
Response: 5600 (ft³)
